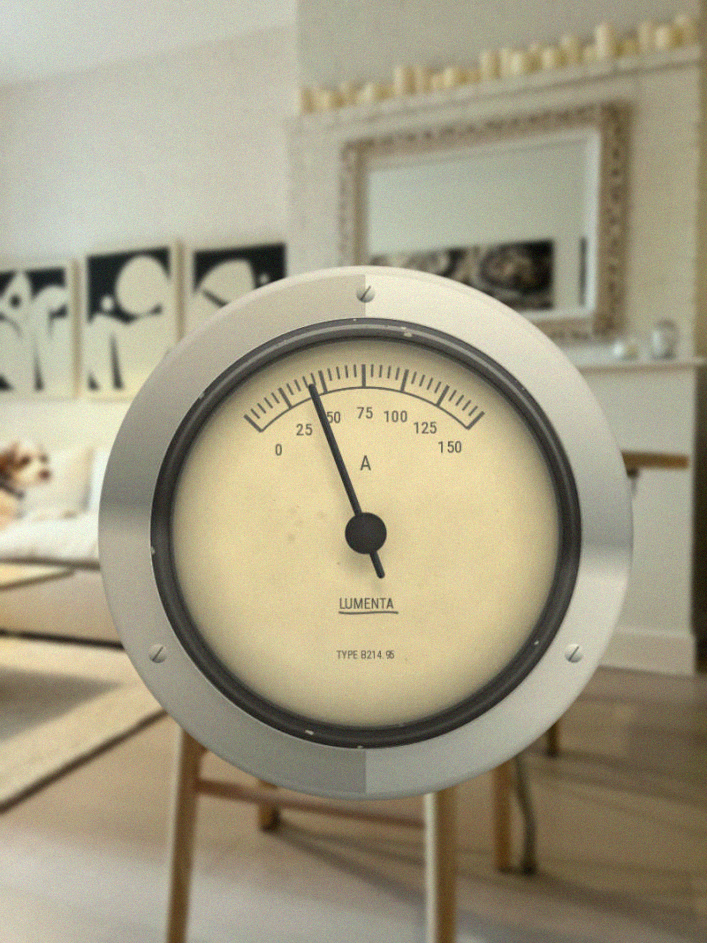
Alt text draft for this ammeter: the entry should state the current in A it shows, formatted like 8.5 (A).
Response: 42.5 (A)
